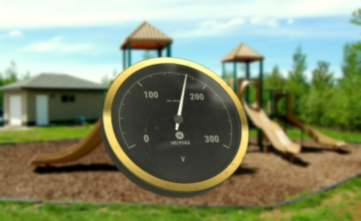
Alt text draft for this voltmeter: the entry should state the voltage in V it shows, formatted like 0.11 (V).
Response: 170 (V)
